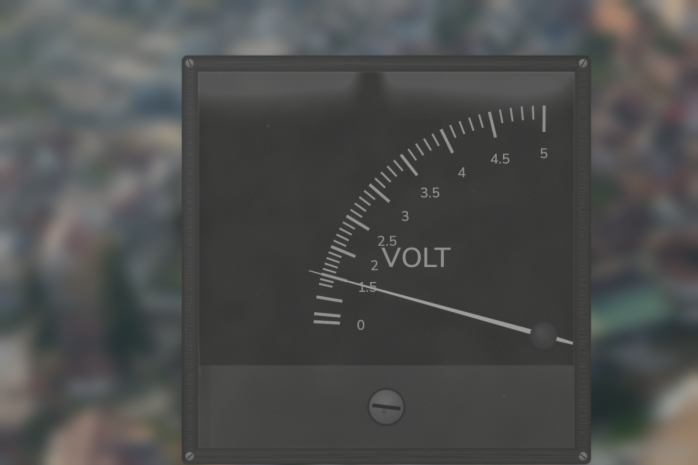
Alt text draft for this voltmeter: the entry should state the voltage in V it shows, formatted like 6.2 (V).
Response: 1.5 (V)
